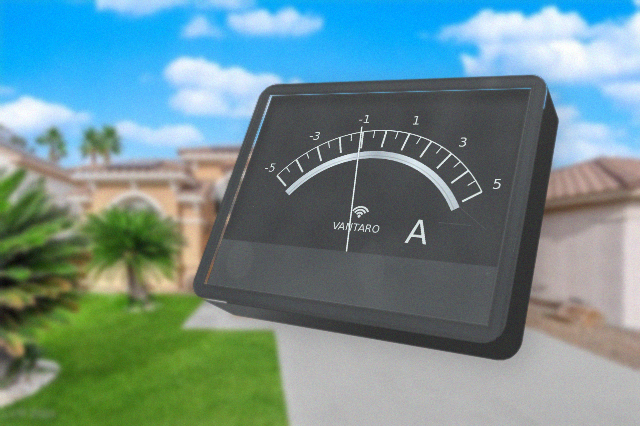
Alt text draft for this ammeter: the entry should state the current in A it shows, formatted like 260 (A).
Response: -1 (A)
